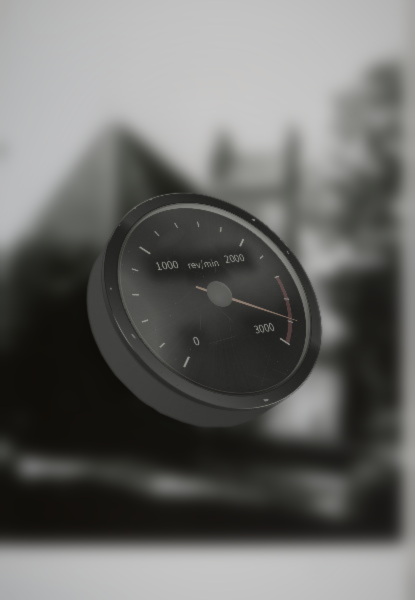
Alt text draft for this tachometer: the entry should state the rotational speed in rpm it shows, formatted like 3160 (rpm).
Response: 2800 (rpm)
